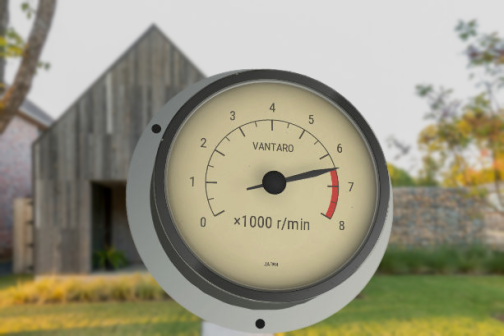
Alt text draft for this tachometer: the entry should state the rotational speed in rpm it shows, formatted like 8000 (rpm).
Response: 6500 (rpm)
